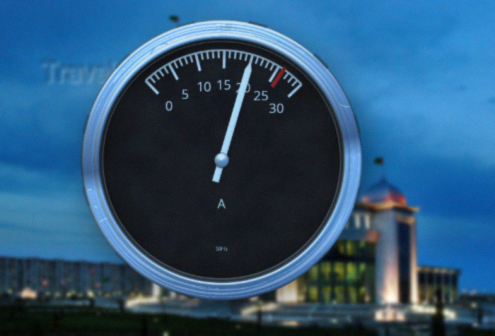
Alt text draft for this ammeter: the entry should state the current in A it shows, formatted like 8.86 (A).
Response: 20 (A)
